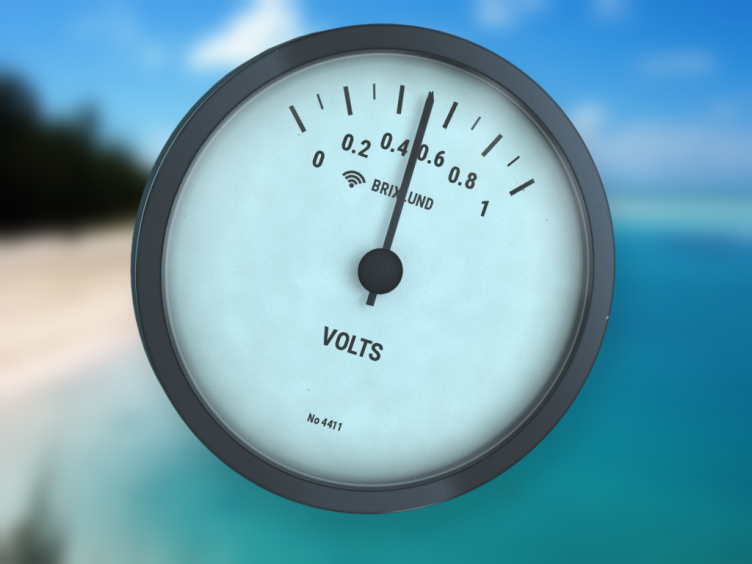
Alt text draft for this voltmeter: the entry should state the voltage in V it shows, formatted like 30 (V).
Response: 0.5 (V)
